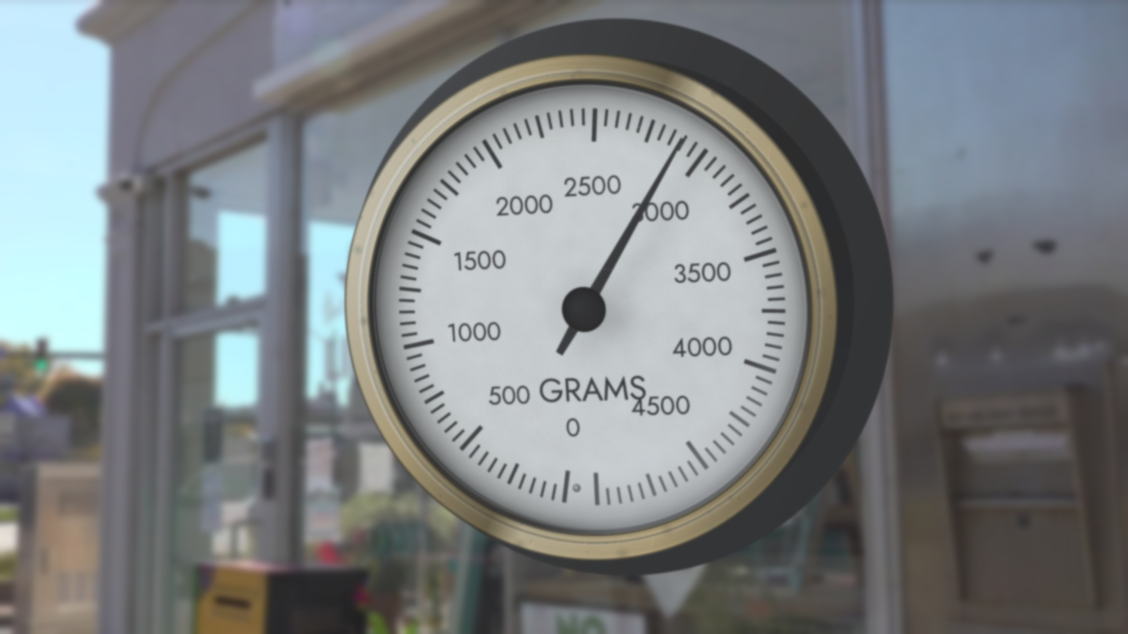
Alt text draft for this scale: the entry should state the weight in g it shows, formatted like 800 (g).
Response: 2900 (g)
